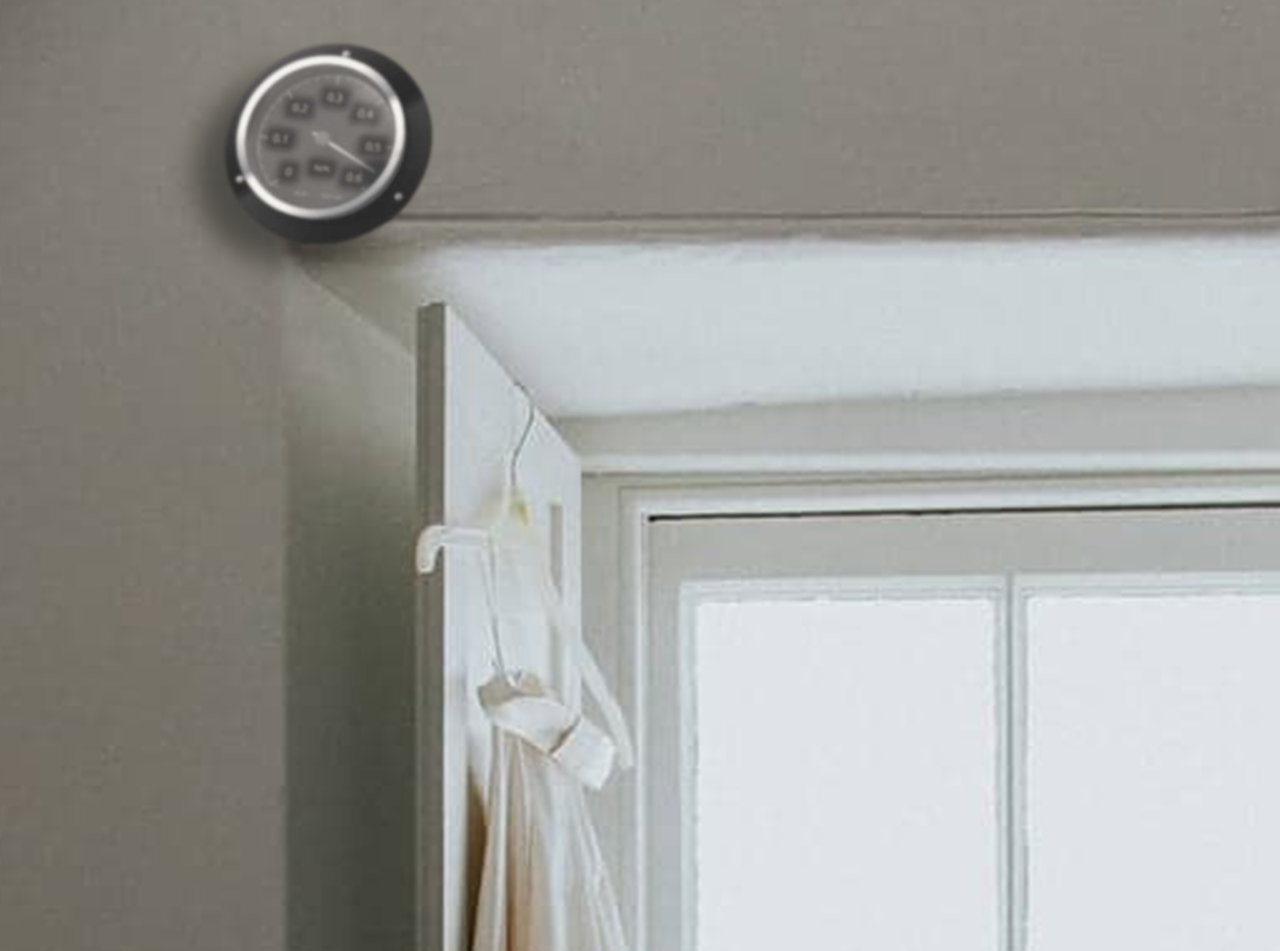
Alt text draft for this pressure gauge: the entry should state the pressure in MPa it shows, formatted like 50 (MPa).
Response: 0.56 (MPa)
